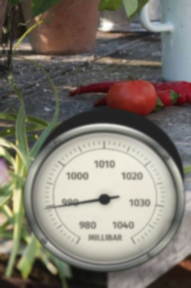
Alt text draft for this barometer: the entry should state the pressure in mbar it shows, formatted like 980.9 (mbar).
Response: 990 (mbar)
